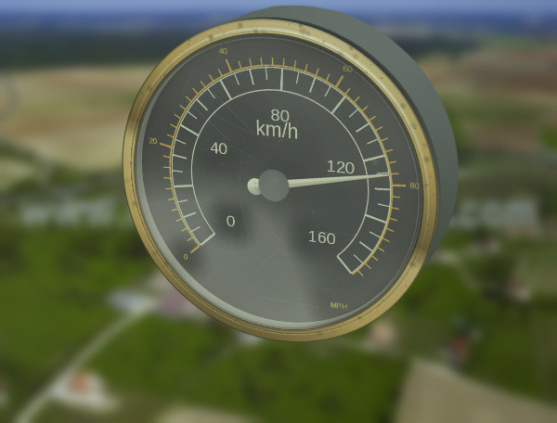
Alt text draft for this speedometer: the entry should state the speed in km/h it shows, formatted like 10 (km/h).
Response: 125 (km/h)
